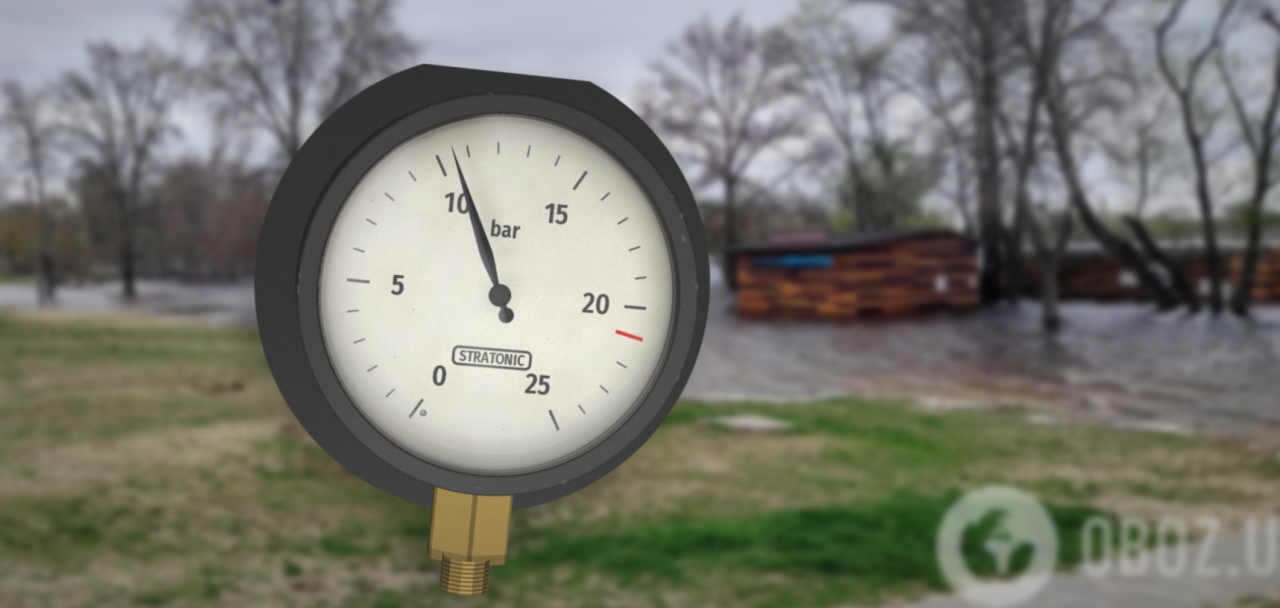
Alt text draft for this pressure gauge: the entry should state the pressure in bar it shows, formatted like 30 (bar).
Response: 10.5 (bar)
